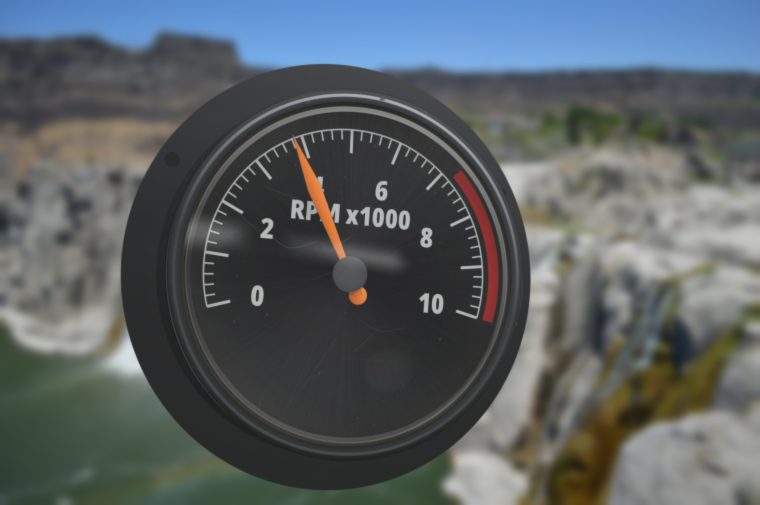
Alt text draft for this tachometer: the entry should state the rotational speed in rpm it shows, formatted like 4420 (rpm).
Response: 3800 (rpm)
